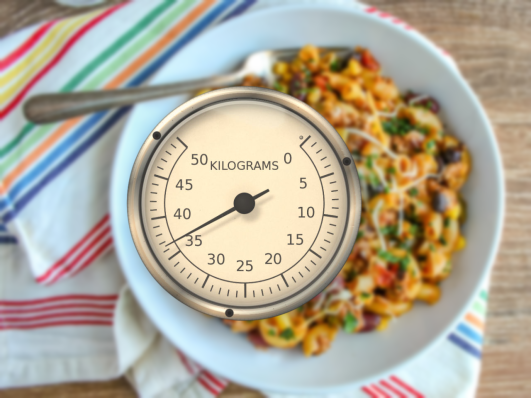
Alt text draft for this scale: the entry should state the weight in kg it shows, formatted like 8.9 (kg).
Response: 36.5 (kg)
